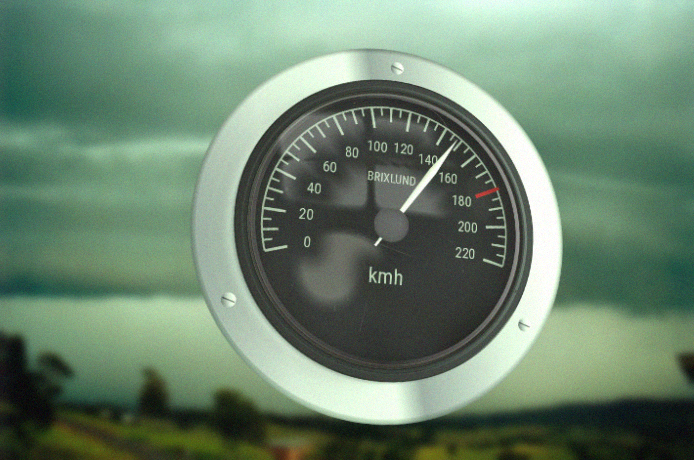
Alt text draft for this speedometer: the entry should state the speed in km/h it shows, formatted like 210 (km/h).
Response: 147.5 (km/h)
